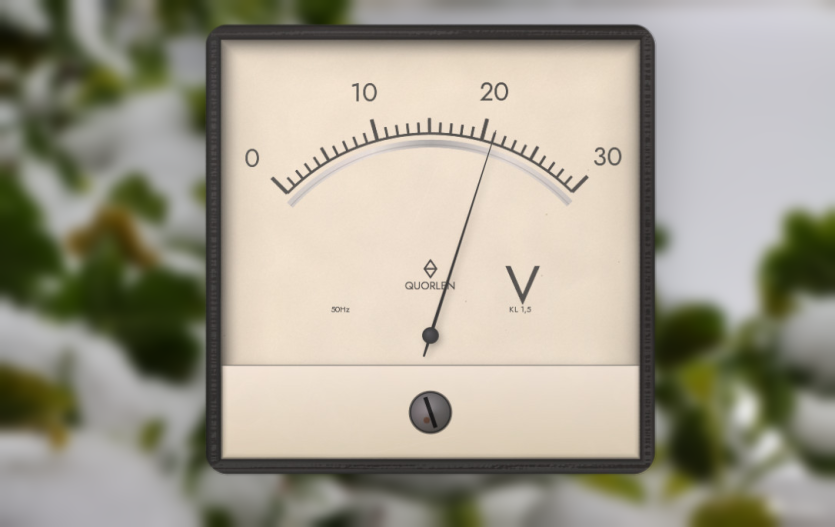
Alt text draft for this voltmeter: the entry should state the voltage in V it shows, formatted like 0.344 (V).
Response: 21 (V)
